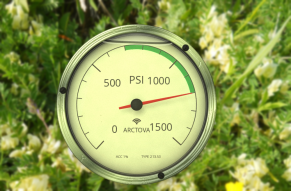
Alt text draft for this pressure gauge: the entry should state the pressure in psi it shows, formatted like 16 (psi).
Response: 1200 (psi)
